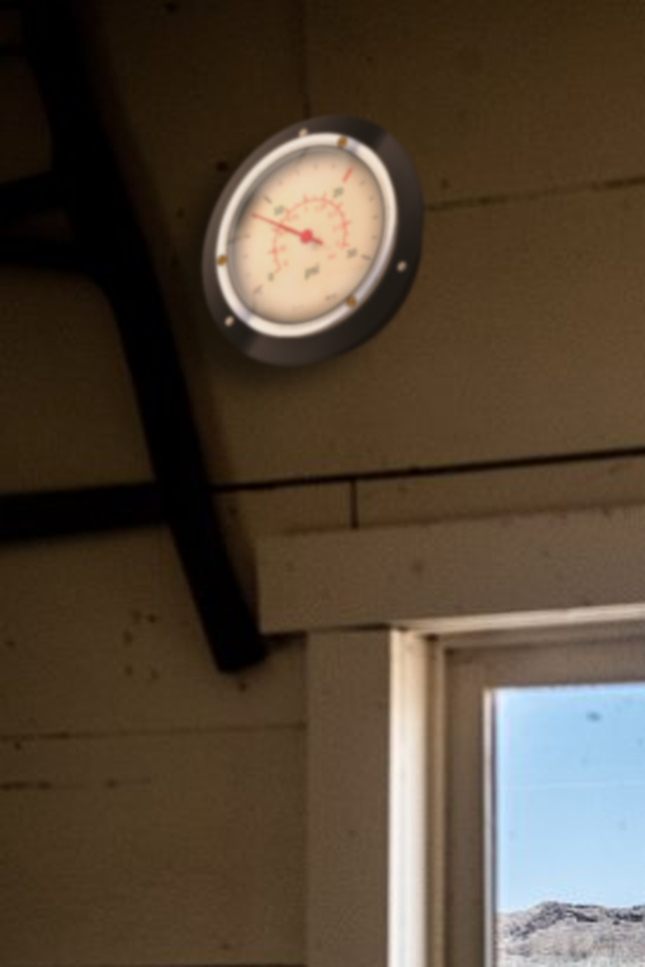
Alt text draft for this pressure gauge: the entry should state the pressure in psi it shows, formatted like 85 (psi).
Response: 8 (psi)
